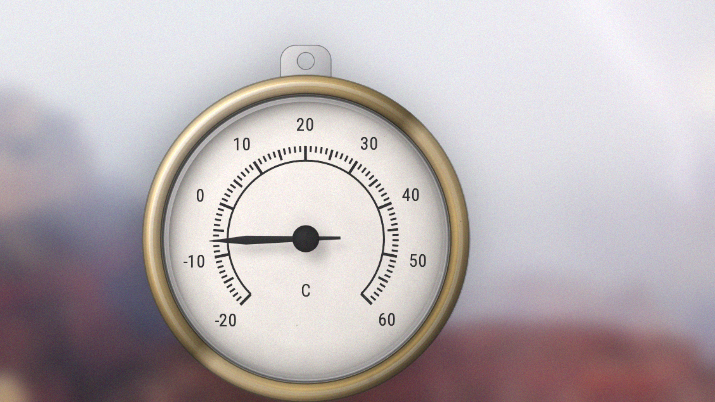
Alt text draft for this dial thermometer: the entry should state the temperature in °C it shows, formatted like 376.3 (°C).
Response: -7 (°C)
